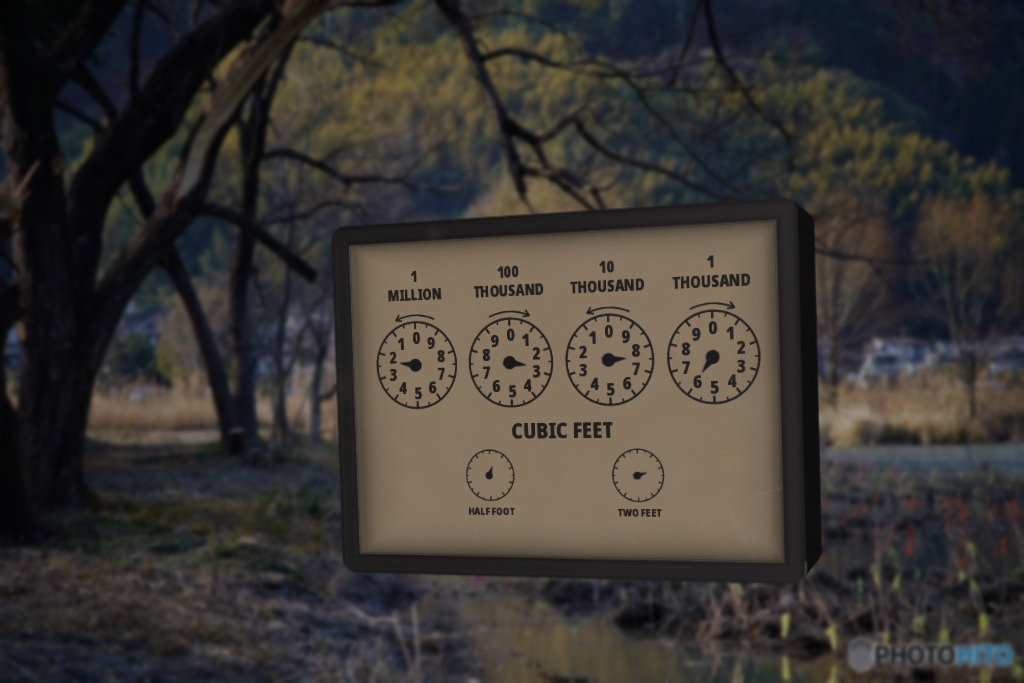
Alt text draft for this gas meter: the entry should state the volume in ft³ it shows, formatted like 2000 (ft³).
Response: 227600 (ft³)
